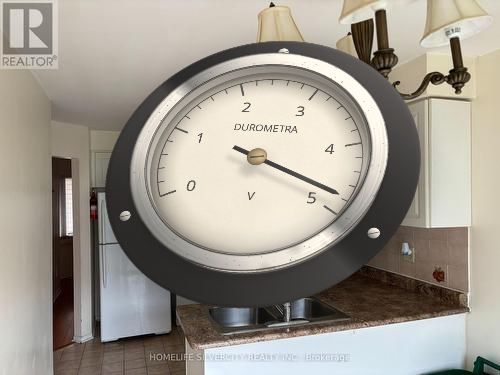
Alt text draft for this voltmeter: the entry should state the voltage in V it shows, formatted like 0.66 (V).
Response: 4.8 (V)
